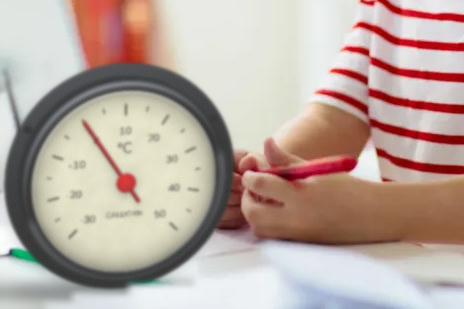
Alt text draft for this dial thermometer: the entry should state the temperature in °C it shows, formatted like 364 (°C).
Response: 0 (°C)
